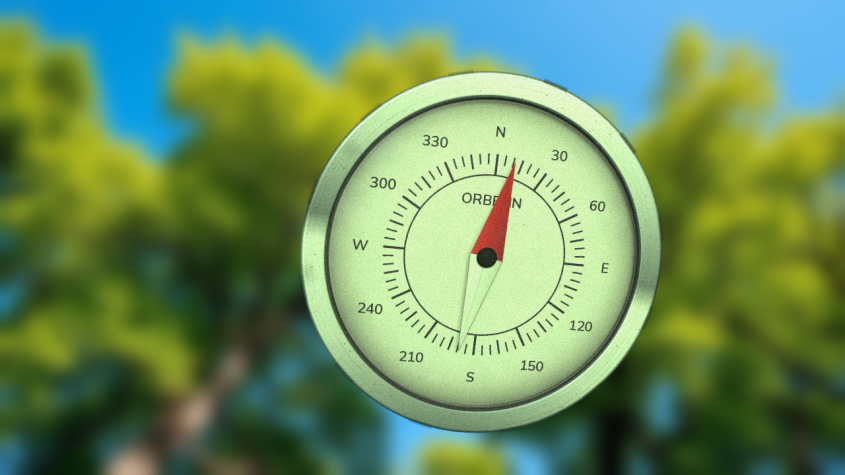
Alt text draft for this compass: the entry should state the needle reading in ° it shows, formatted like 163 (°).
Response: 10 (°)
